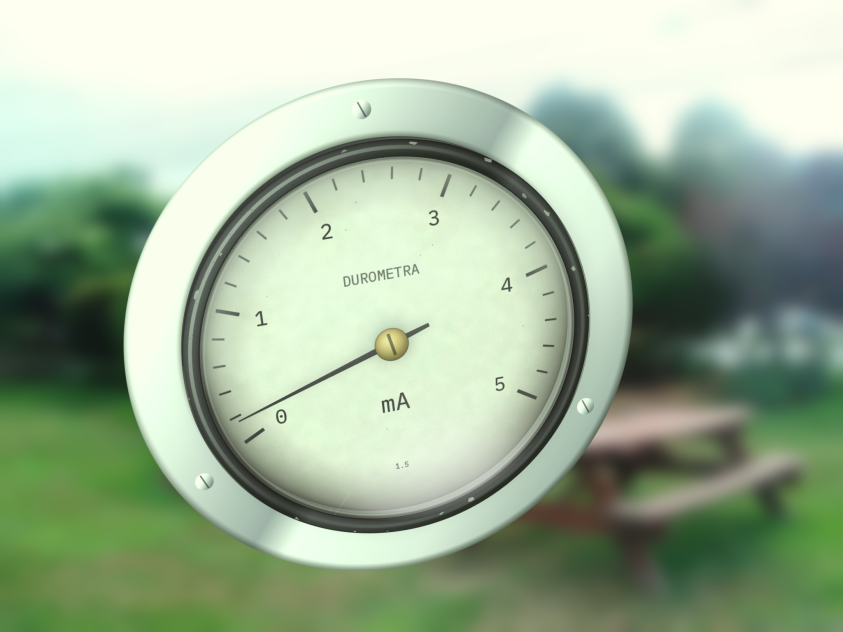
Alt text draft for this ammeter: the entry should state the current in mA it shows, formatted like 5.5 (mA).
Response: 0.2 (mA)
